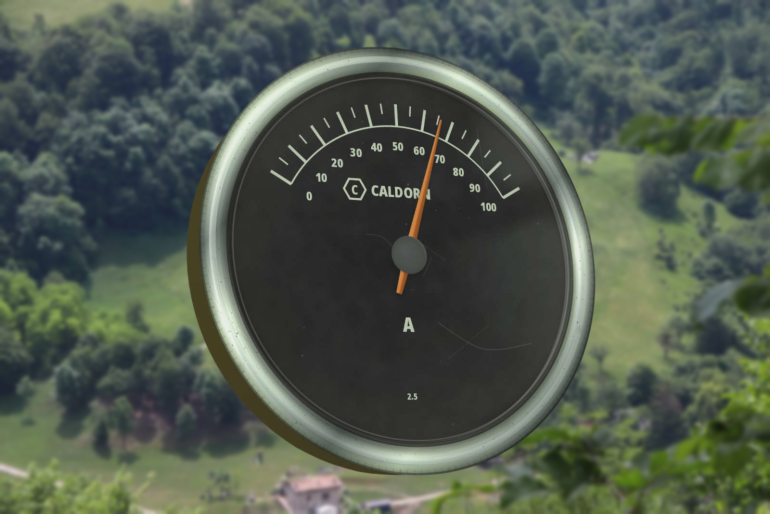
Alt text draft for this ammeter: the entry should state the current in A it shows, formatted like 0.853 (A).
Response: 65 (A)
